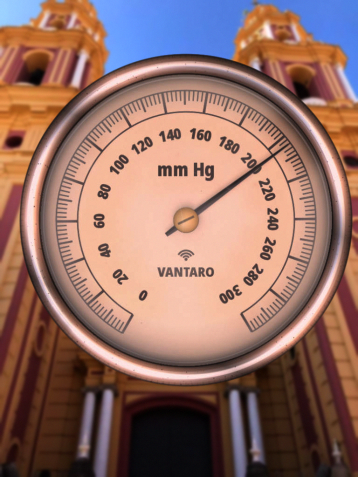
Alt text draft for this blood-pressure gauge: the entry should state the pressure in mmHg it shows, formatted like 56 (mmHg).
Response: 204 (mmHg)
